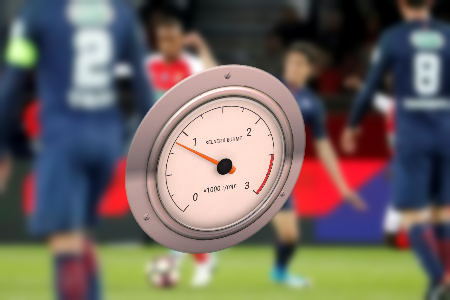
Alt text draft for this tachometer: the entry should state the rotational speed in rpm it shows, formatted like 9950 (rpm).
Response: 875 (rpm)
